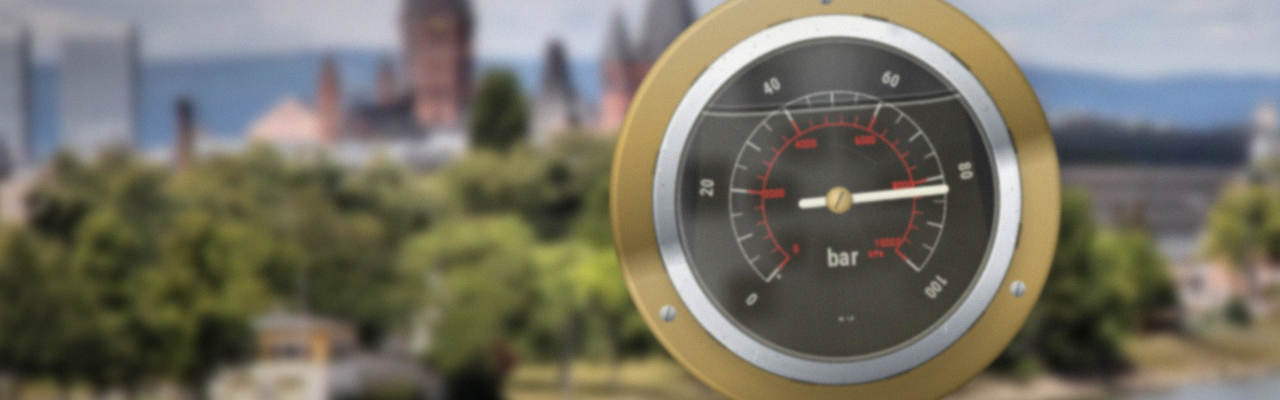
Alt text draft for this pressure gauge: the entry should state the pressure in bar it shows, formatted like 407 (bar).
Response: 82.5 (bar)
